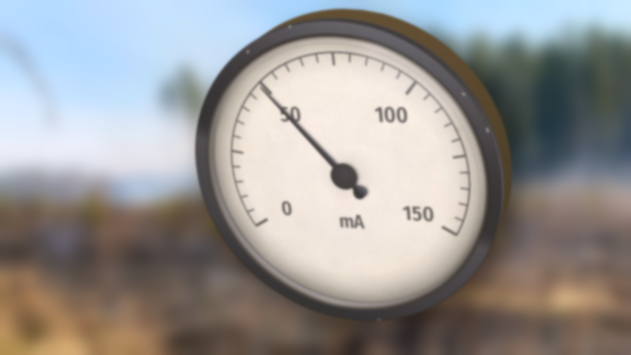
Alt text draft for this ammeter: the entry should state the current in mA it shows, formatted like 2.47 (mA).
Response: 50 (mA)
